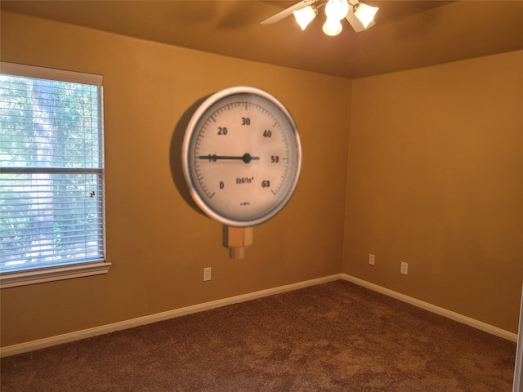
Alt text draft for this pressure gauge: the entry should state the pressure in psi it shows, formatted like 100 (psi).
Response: 10 (psi)
